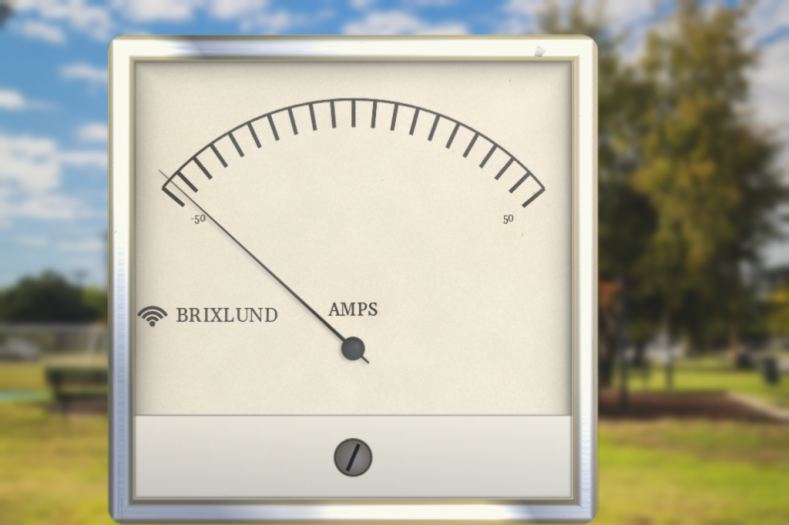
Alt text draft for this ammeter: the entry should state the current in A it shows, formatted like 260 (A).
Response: -47.5 (A)
